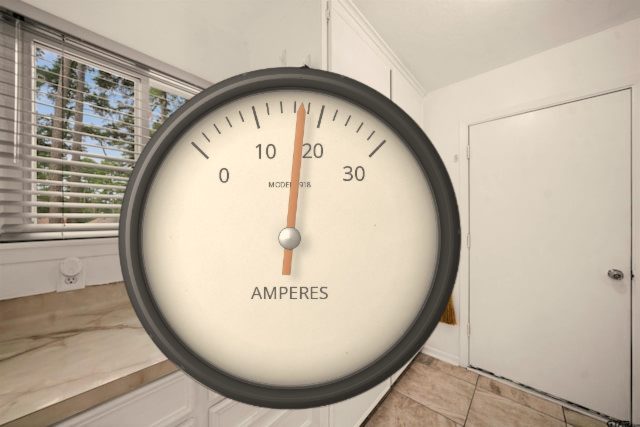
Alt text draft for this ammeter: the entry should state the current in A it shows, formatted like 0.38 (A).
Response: 17 (A)
